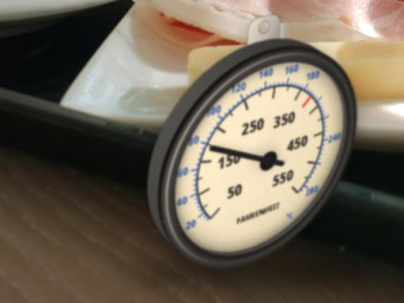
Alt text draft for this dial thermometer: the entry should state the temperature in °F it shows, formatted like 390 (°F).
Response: 175 (°F)
